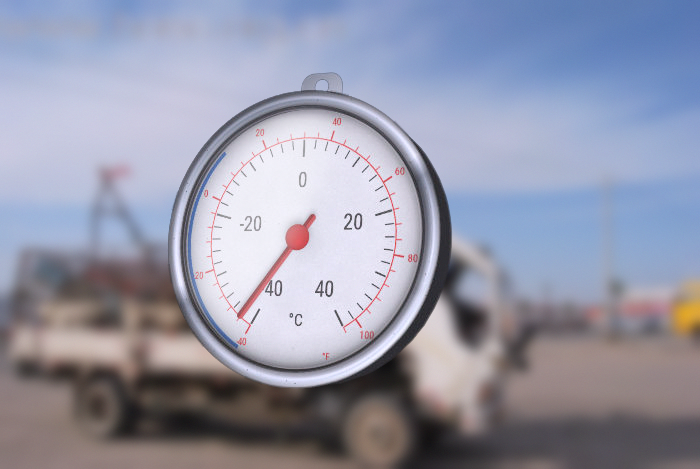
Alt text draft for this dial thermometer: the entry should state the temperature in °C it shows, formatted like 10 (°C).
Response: -38 (°C)
